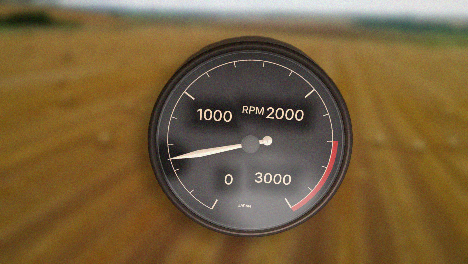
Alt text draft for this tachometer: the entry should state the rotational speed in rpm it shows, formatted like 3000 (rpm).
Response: 500 (rpm)
